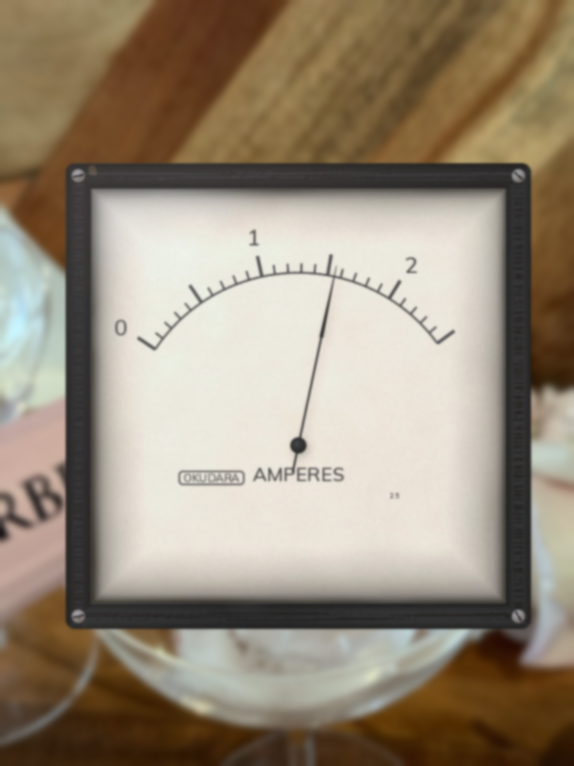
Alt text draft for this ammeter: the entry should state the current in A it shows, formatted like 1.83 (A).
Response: 1.55 (A)
